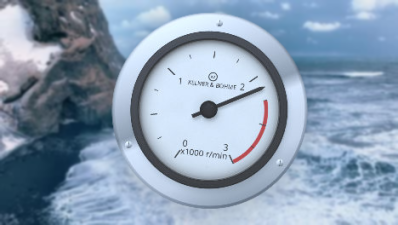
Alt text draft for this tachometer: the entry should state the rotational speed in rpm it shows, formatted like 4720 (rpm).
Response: 2125 (rpm)
